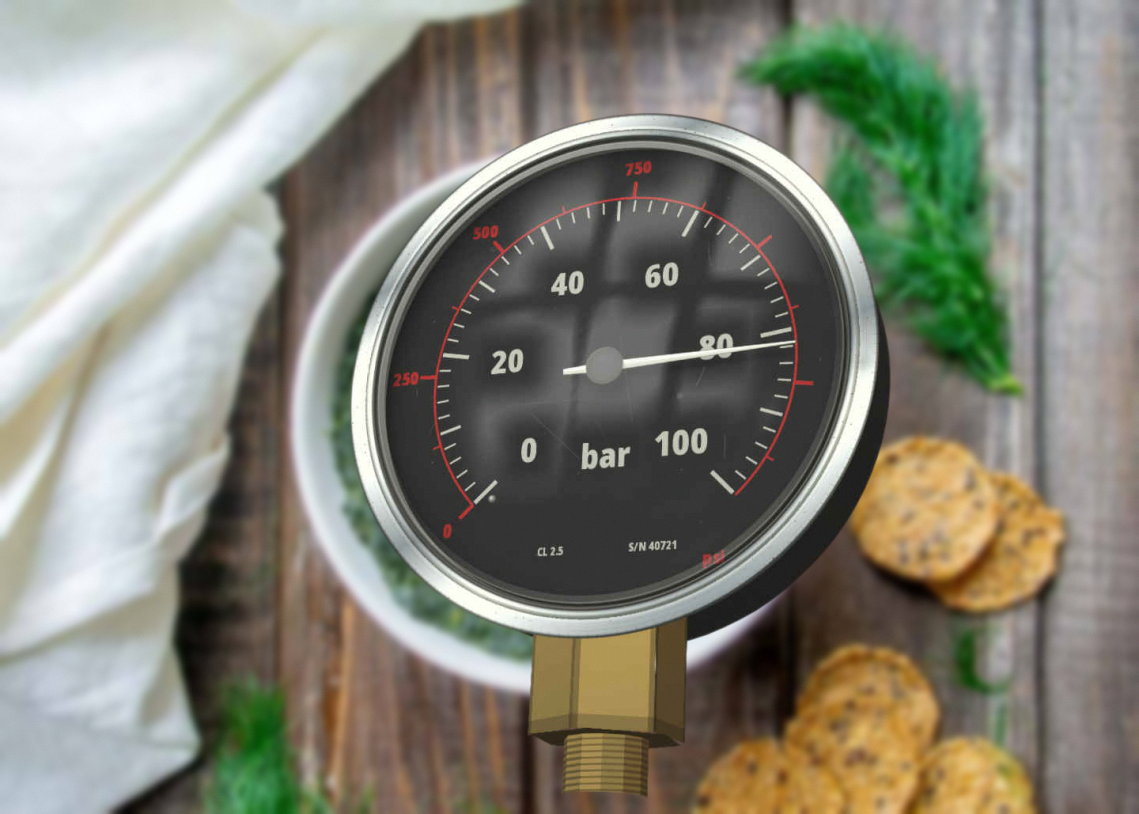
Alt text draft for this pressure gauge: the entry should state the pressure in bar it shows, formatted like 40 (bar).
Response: 82 (bar)
